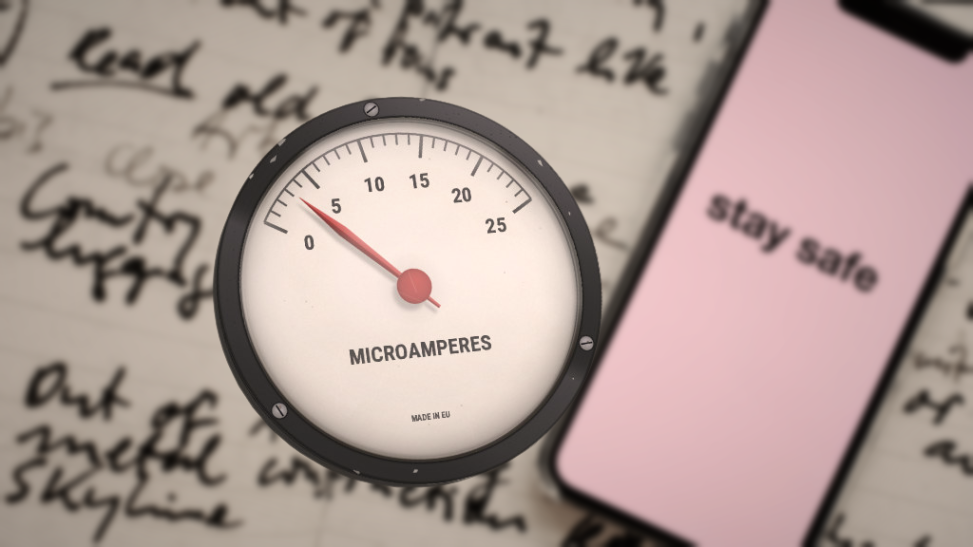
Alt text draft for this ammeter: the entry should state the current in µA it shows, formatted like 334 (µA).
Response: 3 (µA)
